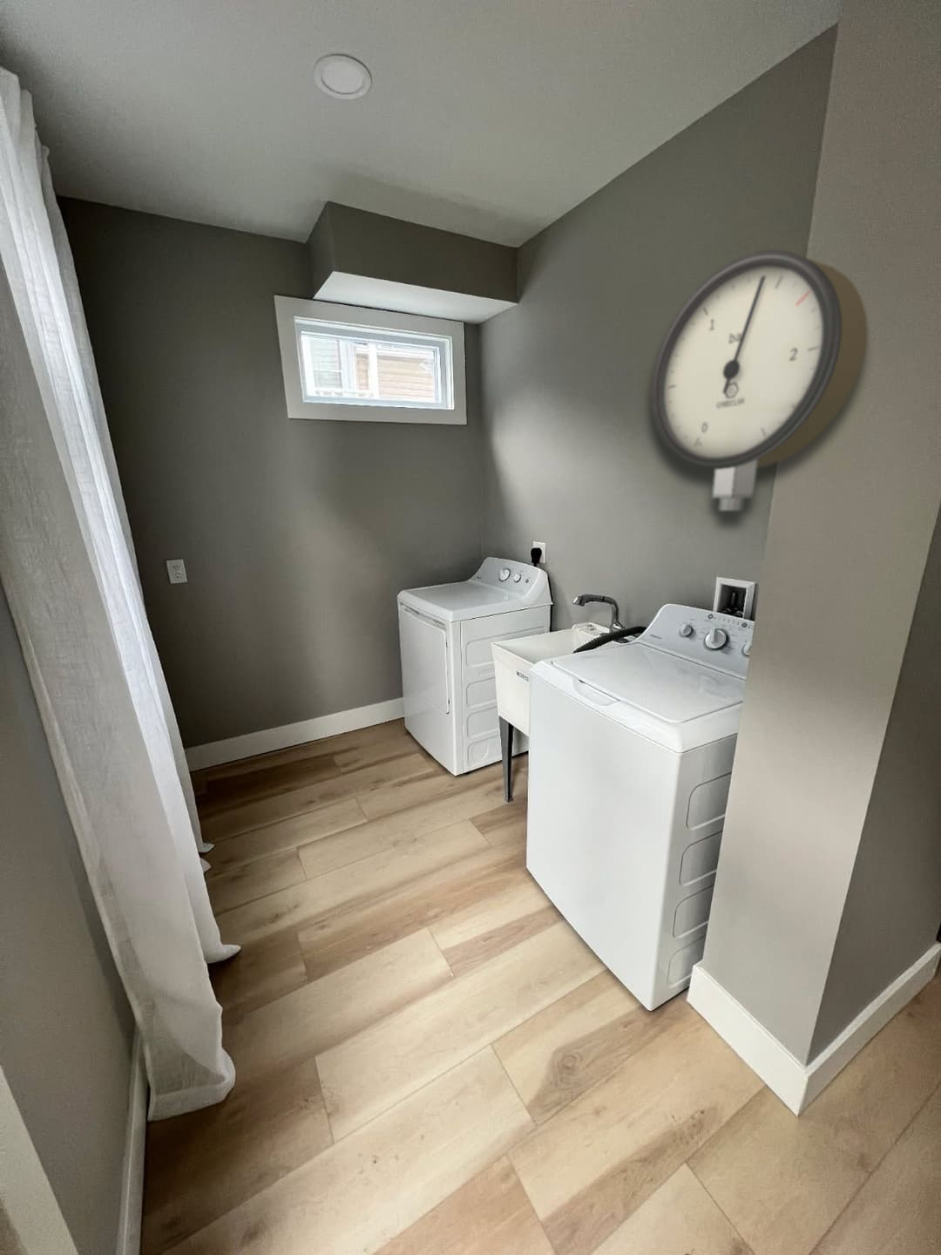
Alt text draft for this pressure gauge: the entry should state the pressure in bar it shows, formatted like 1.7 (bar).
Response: 1.4 (bar)
